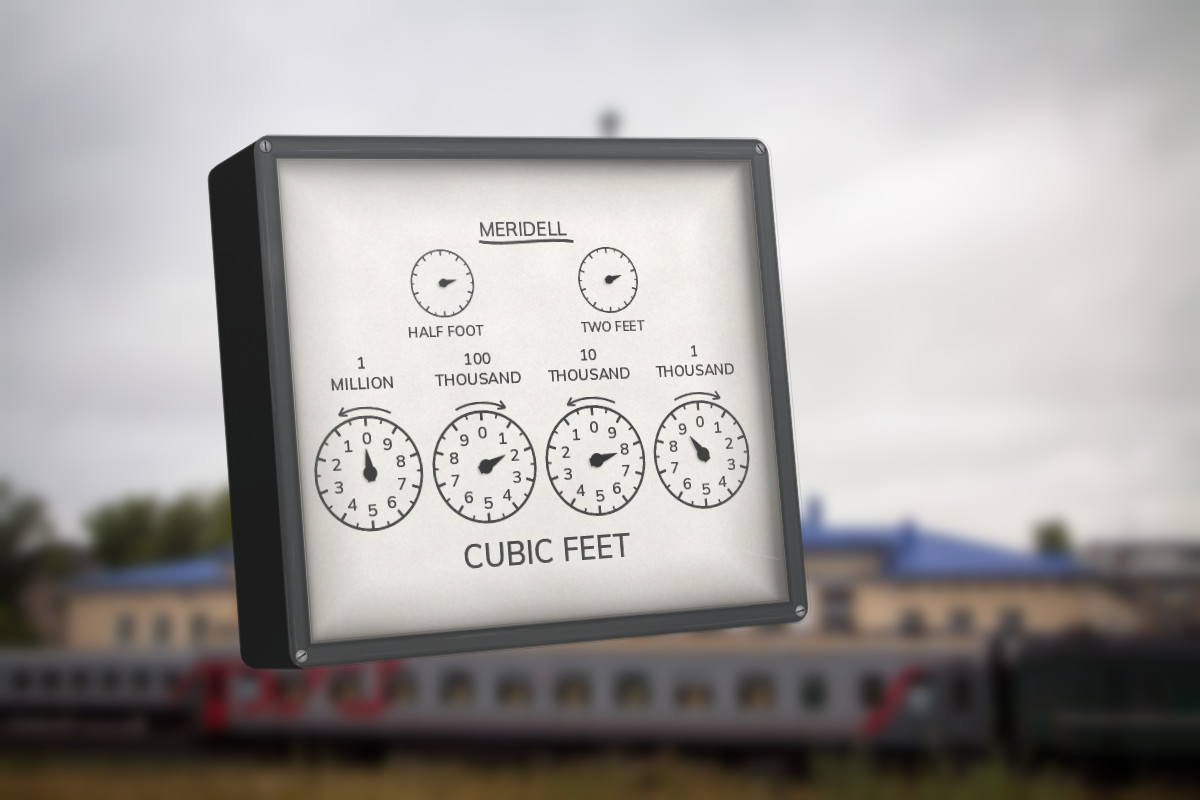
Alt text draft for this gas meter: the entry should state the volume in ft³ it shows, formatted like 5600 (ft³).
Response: 17900 (ft³)
